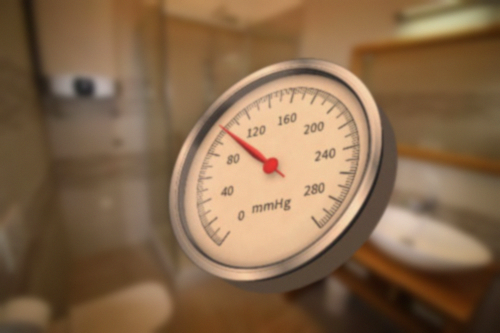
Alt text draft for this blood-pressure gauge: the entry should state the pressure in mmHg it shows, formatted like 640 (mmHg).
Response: 100 (mmHg)
